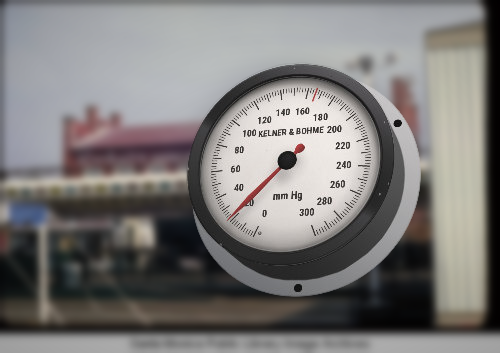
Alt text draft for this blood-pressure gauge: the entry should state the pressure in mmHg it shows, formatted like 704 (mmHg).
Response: 20 (mmHg)
